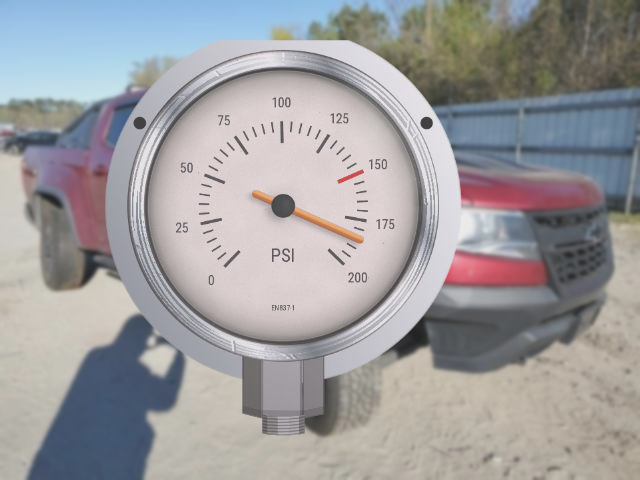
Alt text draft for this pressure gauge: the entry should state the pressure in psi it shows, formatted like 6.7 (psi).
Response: 185 (psi)
